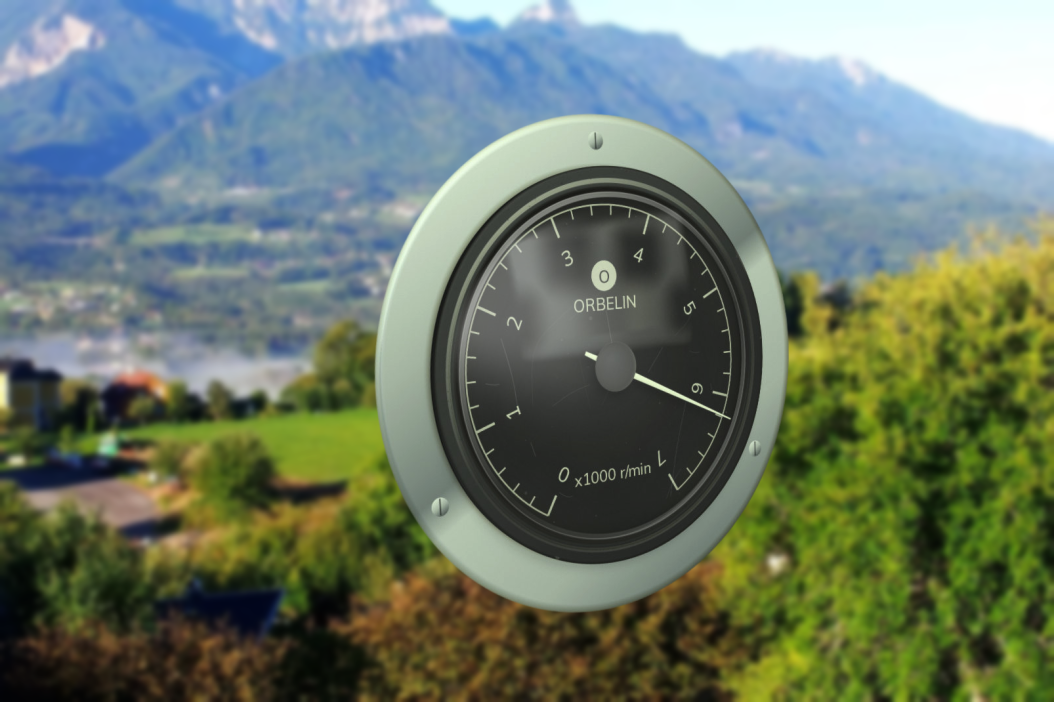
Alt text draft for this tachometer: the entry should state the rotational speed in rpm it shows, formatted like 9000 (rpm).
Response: 6200 (rpm)
